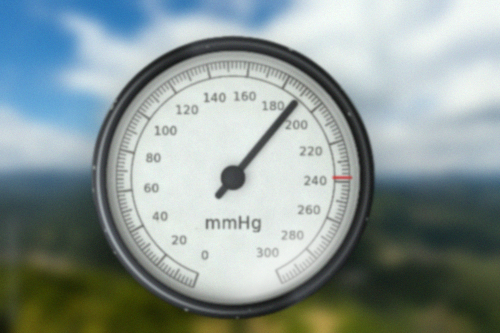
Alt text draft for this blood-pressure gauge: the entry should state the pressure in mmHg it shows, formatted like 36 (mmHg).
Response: 190 (mmHg)
